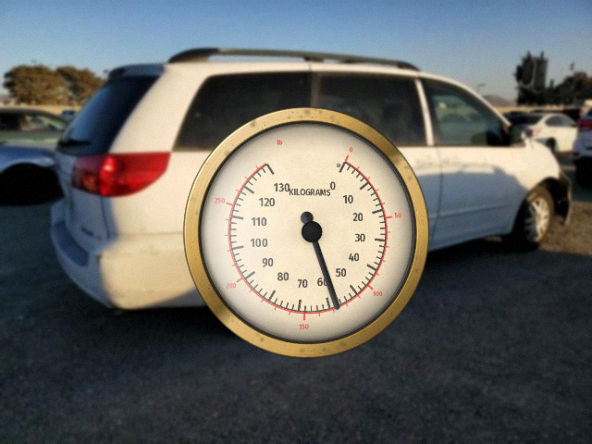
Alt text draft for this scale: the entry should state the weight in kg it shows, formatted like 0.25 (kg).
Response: 58 (kg)
